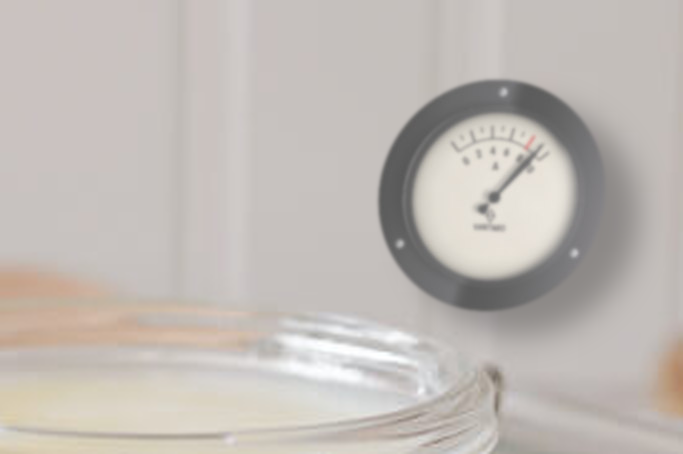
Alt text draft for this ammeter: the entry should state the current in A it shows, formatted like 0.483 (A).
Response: 9 (A)
